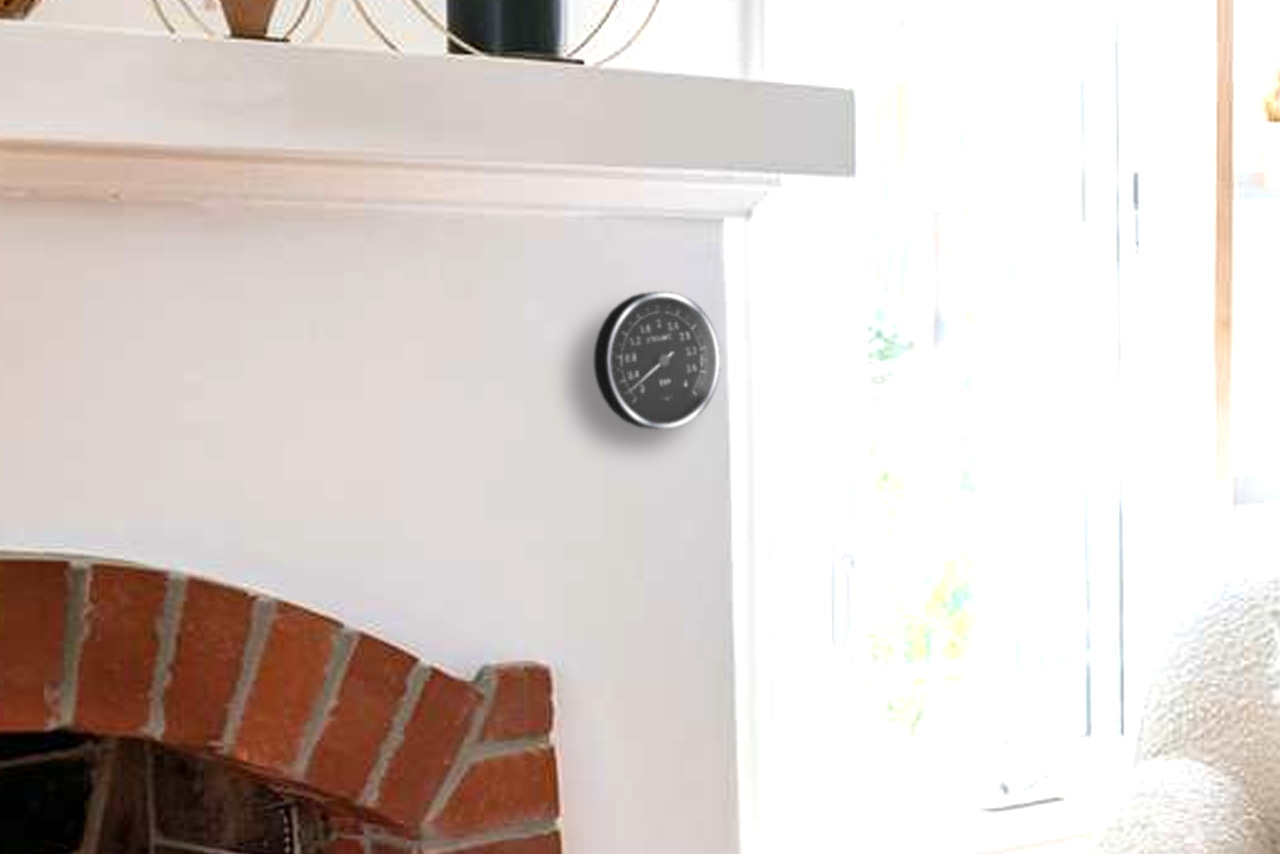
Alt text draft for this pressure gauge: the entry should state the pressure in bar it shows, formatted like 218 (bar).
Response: 0.2 (bar)
